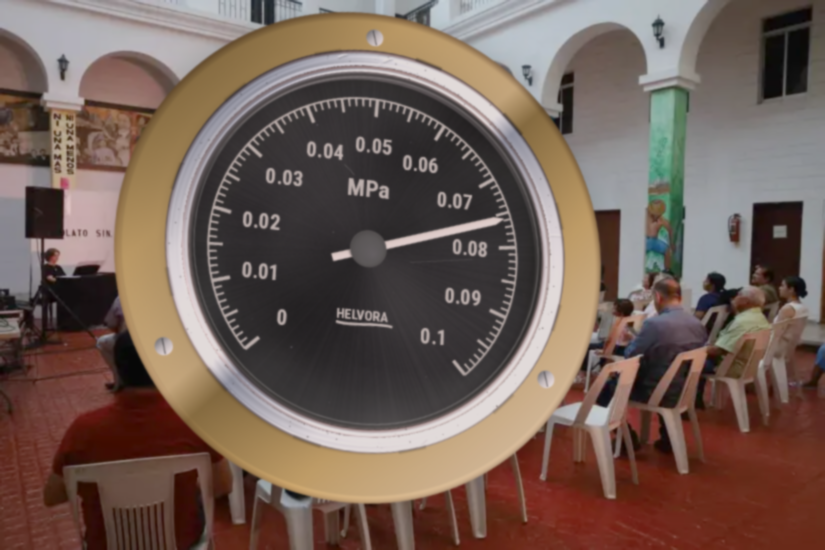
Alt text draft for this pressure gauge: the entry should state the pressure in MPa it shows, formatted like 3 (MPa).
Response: 0.076 (MPa)
